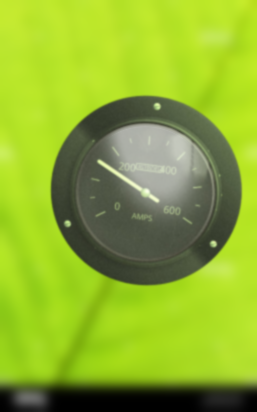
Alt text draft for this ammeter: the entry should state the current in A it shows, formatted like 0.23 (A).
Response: 150 (A)
